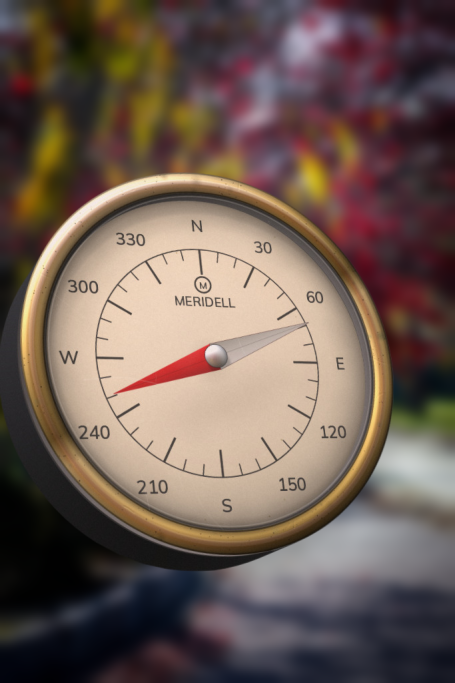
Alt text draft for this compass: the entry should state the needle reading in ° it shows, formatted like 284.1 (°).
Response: 250 (°)
